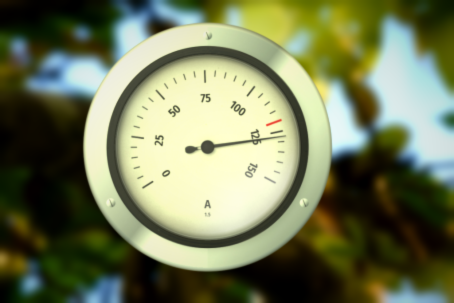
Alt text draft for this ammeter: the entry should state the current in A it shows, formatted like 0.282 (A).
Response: 127.5 (A)
